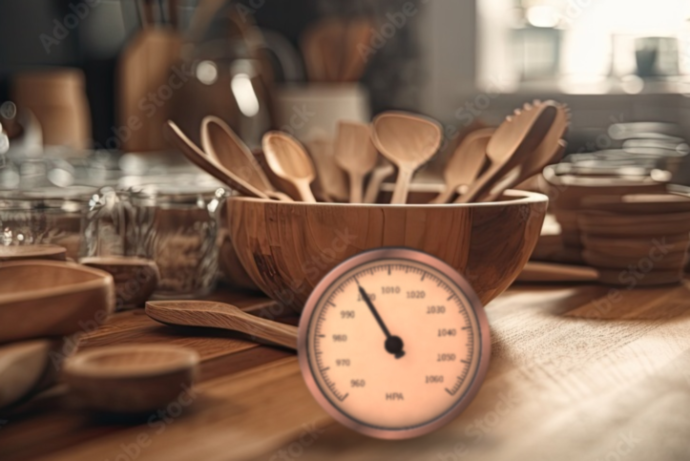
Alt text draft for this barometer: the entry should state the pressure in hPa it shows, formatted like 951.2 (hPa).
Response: 1000 (hPa)
